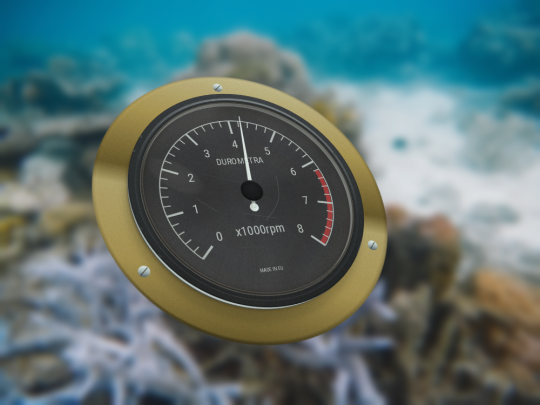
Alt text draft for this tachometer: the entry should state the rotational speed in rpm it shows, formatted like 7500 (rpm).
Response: 4200 (rpm)
